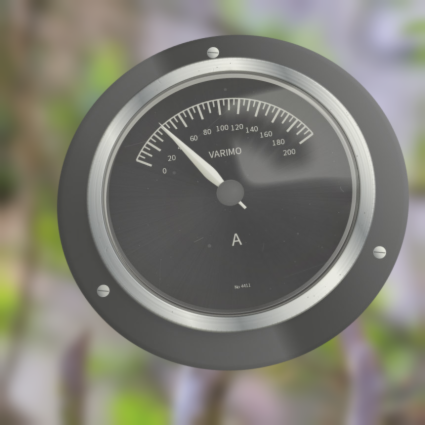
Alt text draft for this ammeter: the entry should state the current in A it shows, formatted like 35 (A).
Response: 40 (A)
